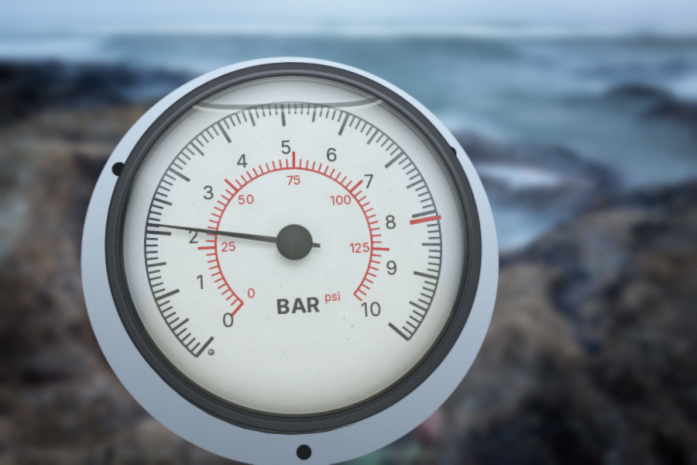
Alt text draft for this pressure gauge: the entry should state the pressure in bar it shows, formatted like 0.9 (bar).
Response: 2.1 (bar)
